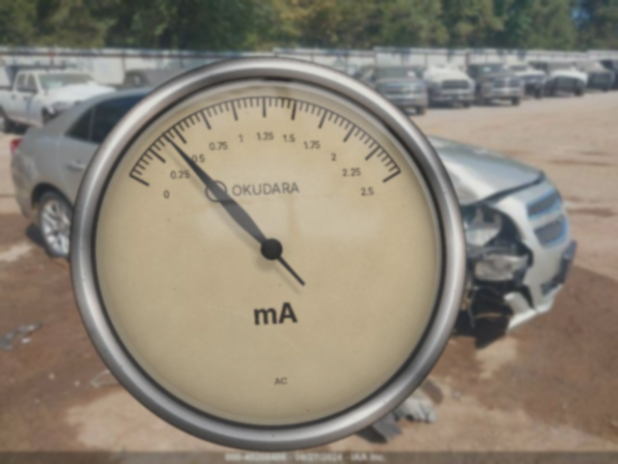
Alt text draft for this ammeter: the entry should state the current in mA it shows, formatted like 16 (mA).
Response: 0.4 (mA)
